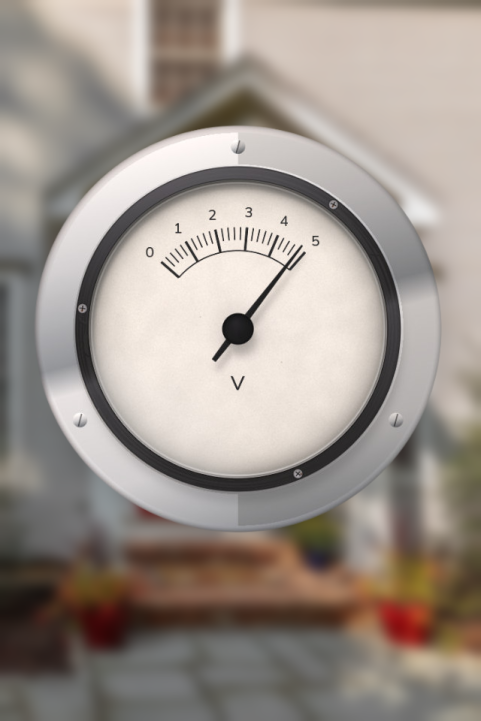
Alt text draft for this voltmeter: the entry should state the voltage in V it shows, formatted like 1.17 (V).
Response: 4.8 (V)
